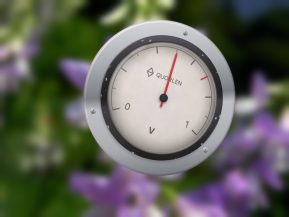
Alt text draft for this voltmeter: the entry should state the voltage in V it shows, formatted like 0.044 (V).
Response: 0.5 (V)
